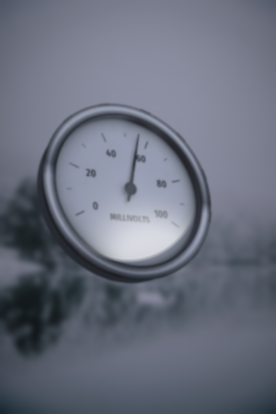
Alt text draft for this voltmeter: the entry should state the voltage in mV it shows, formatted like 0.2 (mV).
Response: 55 (mV)
